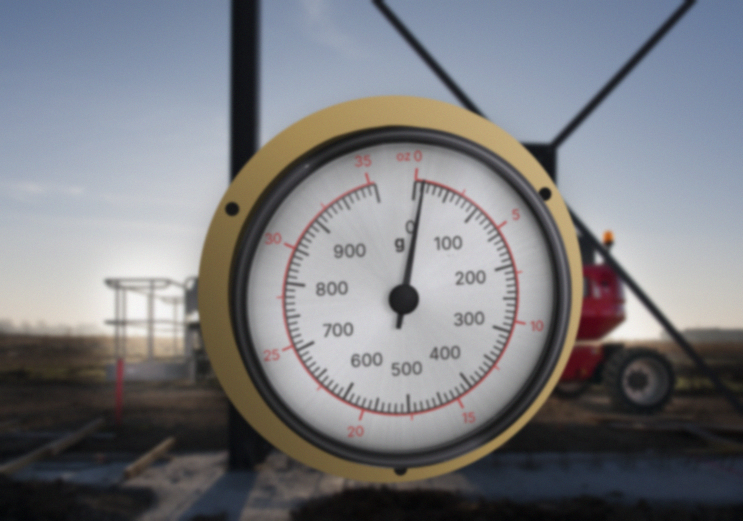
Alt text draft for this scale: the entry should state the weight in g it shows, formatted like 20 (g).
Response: 10 (g)
